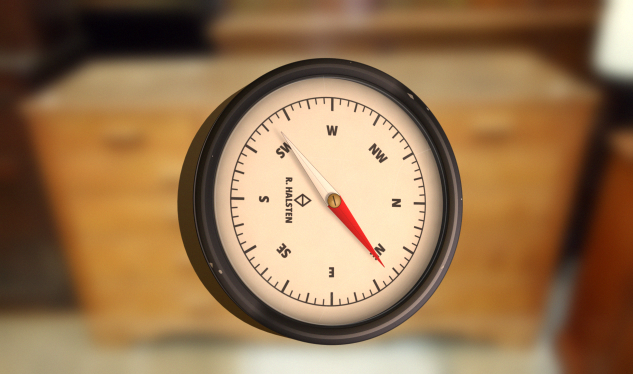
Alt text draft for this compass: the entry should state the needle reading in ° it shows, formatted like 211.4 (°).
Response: 50 (°)
